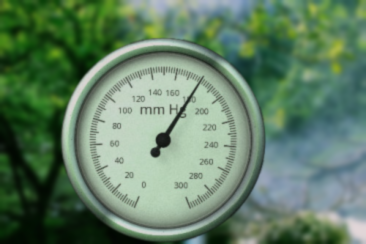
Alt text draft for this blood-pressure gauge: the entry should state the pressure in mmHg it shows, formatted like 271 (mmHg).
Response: 180 (mmHg)
